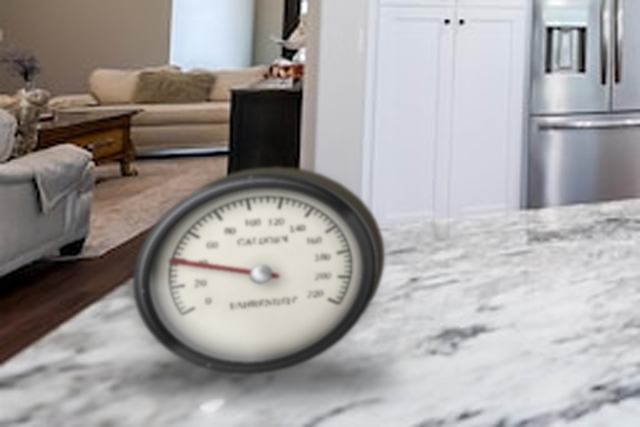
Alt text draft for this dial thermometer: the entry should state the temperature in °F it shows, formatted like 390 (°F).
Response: 40 (°F)
